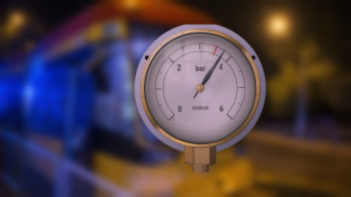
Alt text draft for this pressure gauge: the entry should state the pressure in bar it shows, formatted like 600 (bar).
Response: 3.75 (bar)
